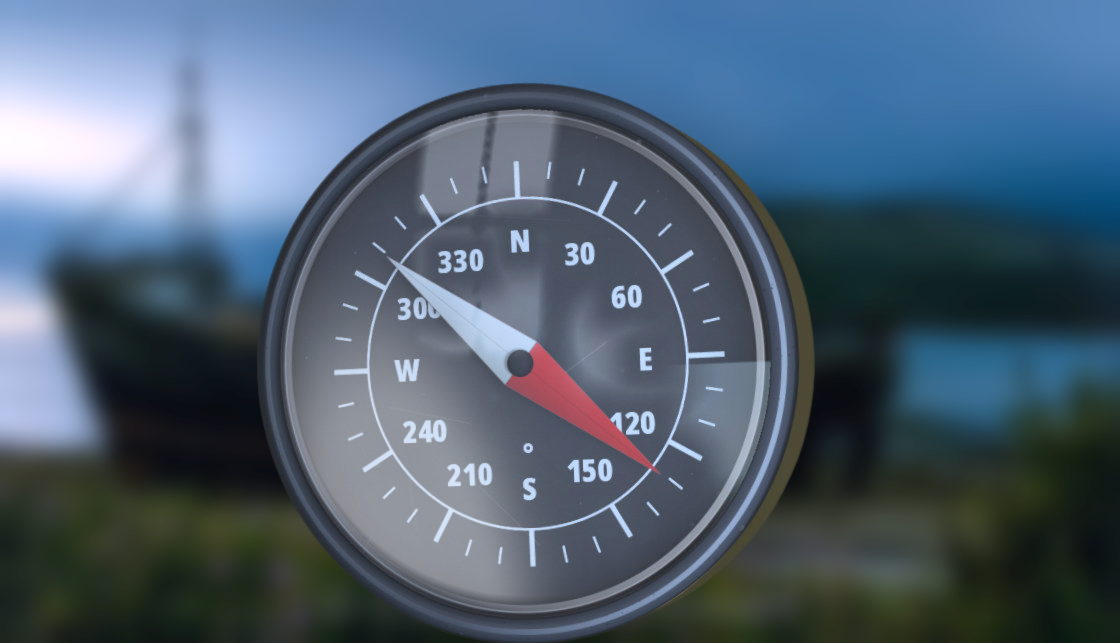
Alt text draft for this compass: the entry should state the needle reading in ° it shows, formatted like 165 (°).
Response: 130 (°)
